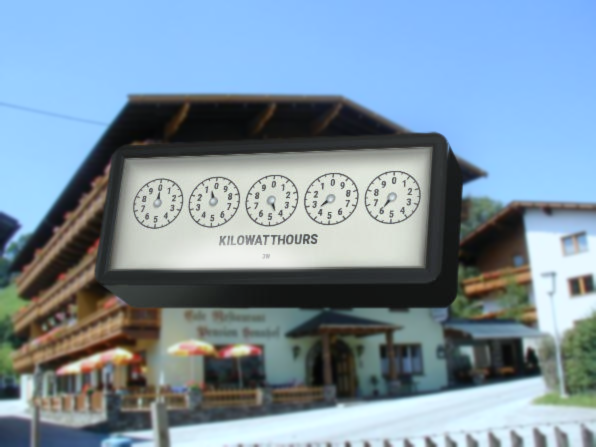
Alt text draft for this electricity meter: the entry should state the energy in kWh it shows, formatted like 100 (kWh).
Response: 436 (kWh)
